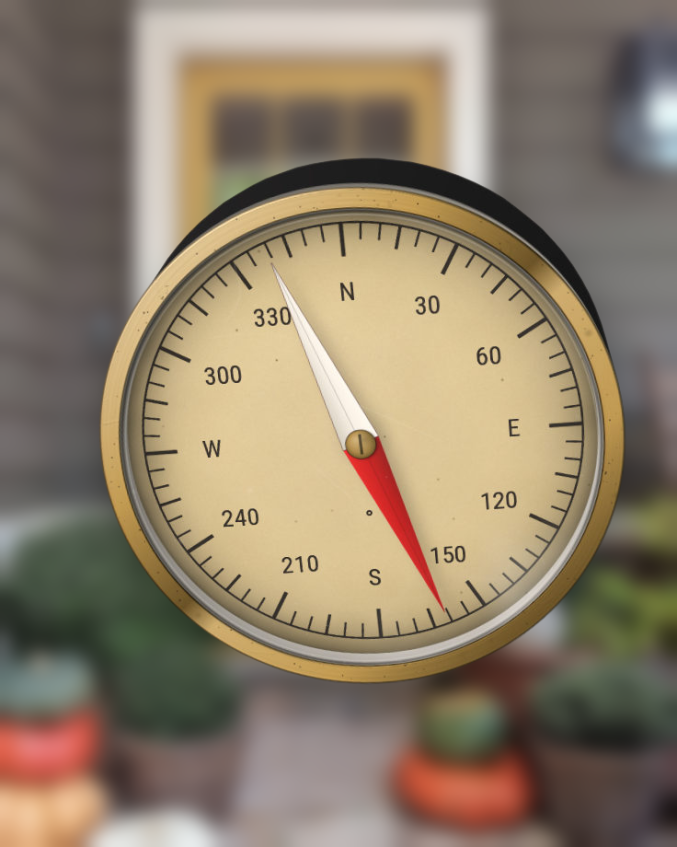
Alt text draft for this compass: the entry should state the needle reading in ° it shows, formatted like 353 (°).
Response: 160 (°)
